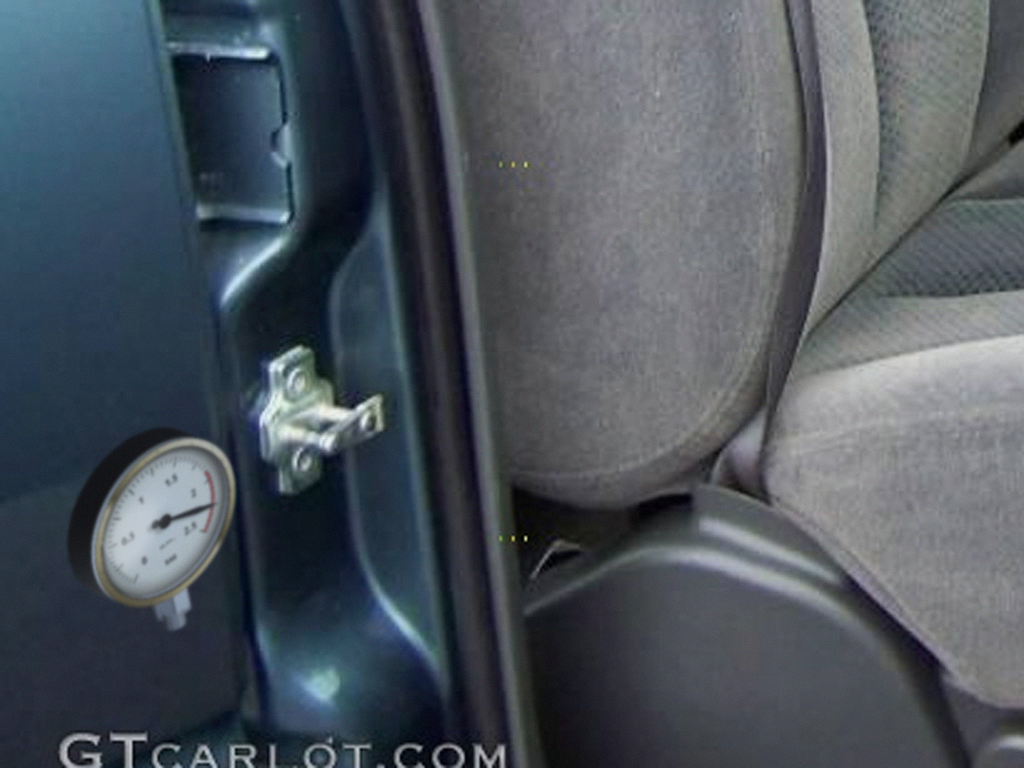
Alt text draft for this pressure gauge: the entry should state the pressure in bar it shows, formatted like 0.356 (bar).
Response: 2.25 (bar)
